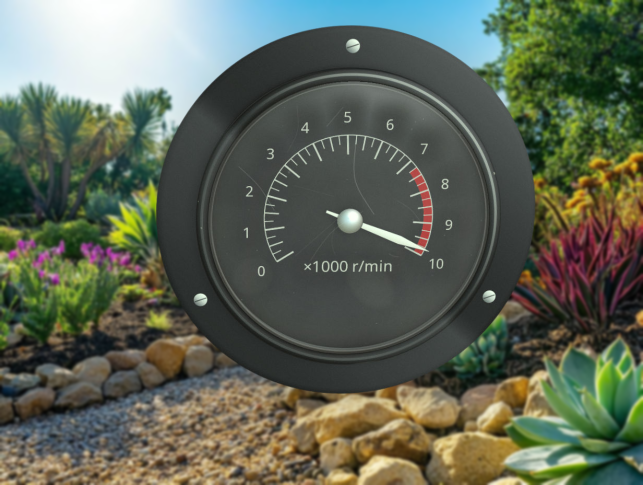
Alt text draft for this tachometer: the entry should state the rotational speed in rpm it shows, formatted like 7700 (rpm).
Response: 9750 (rpm)
